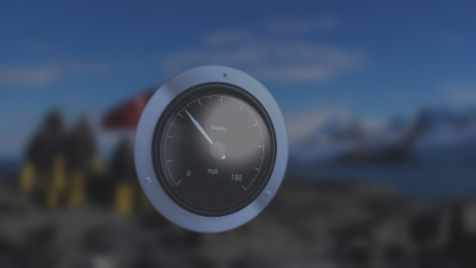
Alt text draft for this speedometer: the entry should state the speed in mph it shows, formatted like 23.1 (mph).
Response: 32.5 (mph)
